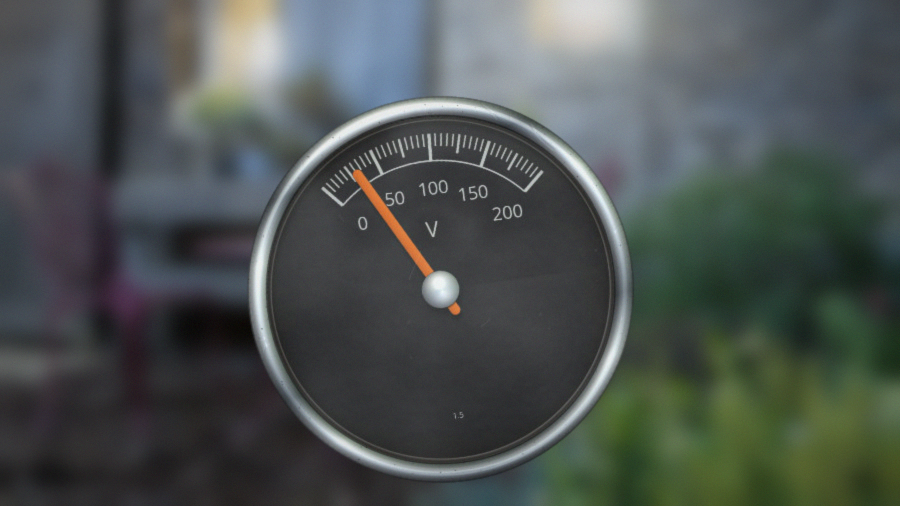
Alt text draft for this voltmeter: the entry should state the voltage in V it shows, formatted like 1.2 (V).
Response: 30 (V)
